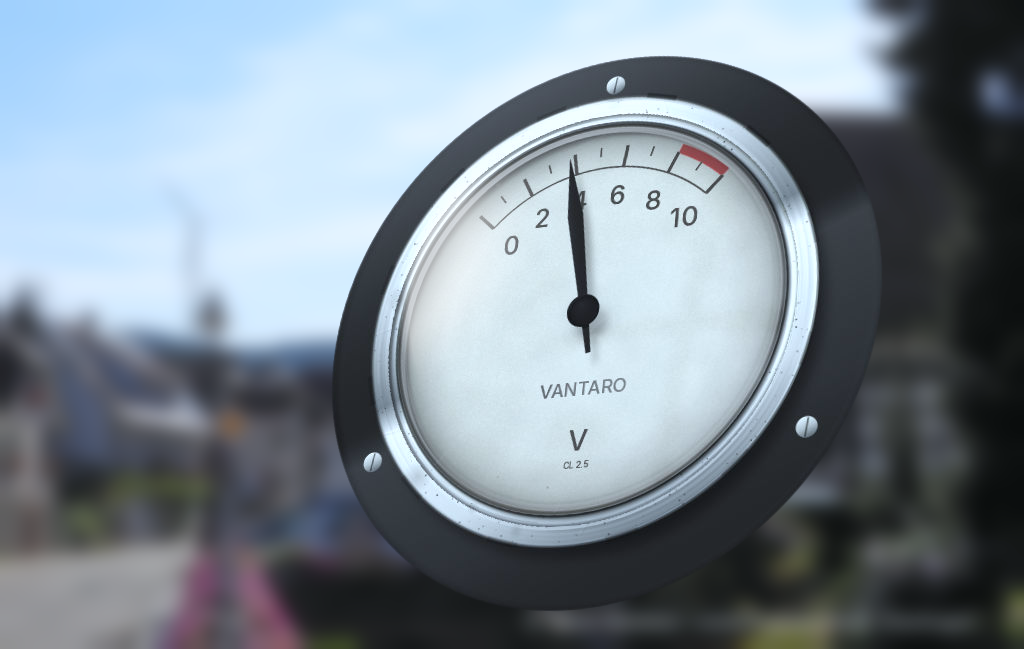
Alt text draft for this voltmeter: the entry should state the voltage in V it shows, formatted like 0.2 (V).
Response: 4 (V)
